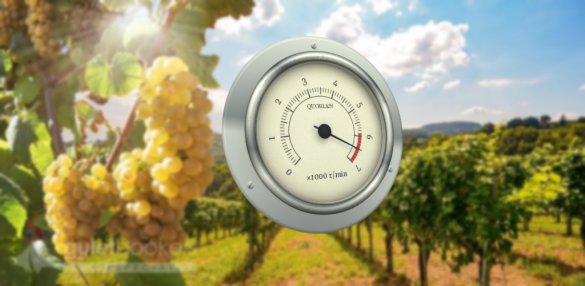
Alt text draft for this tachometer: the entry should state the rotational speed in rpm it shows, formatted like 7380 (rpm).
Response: 6500 (rpm)
